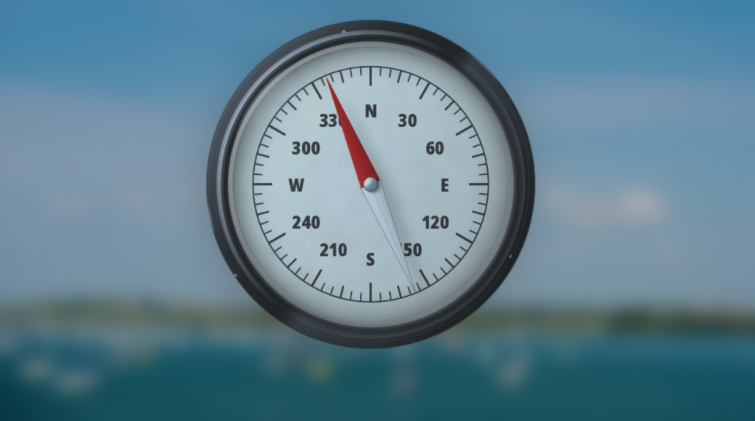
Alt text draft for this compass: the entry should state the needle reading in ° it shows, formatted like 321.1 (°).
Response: 337.5 (°)
